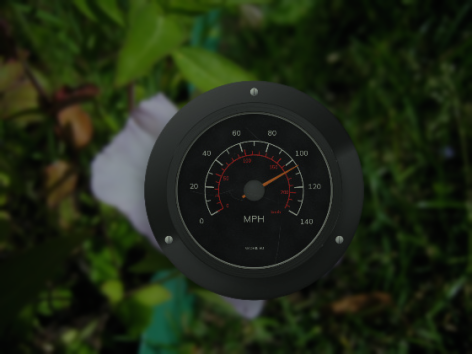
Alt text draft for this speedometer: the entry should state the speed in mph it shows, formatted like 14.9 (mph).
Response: 105 (mph)
